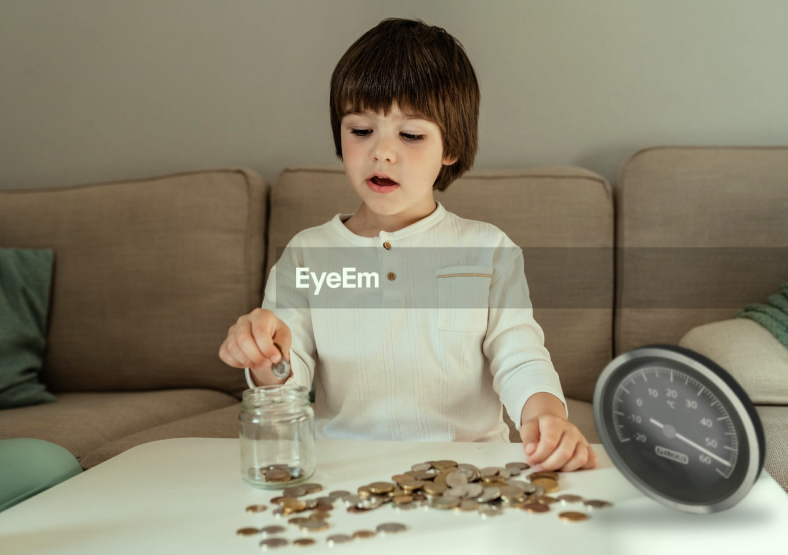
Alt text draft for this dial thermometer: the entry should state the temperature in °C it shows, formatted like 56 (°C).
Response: 55 (°C)
